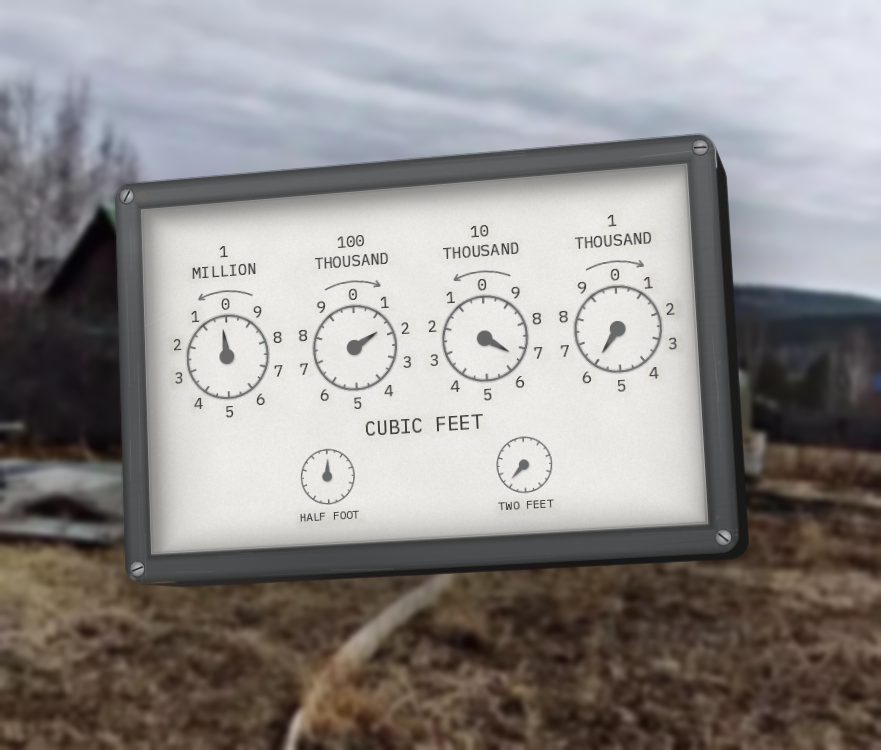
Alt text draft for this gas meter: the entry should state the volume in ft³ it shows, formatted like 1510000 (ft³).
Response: 16600 (ft³)
